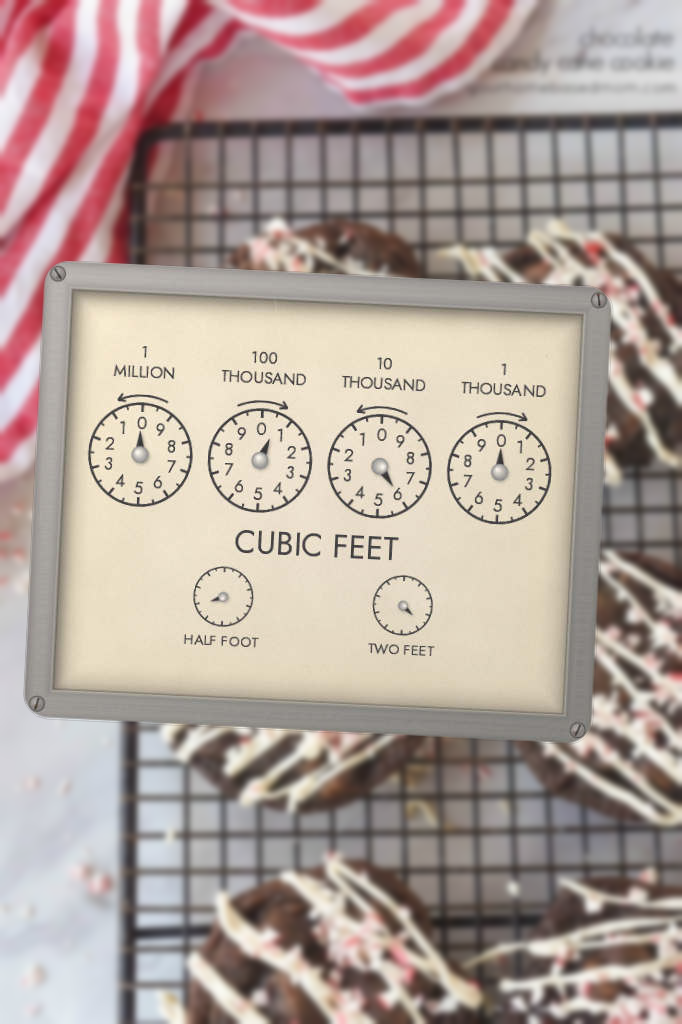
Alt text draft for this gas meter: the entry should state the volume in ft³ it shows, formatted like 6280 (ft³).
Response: 6000 (ft³)
